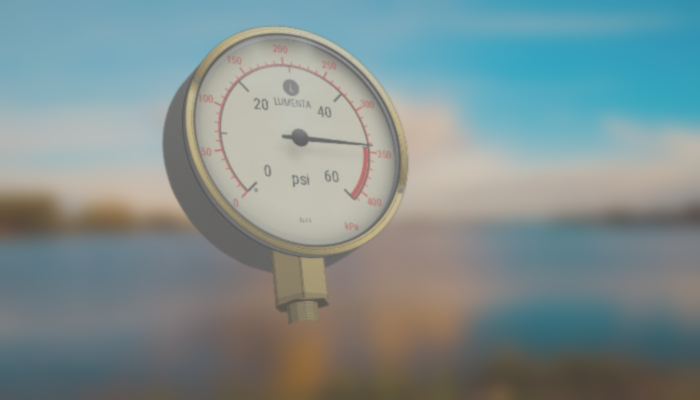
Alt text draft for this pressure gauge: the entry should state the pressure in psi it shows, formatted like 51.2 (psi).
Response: 50 (psi)
